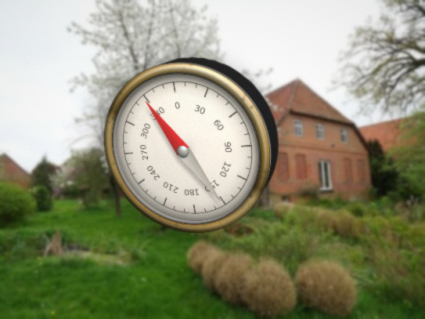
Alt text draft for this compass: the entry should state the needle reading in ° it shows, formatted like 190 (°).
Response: 330 (°)
